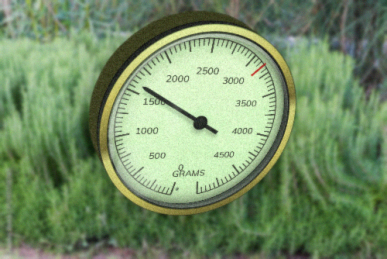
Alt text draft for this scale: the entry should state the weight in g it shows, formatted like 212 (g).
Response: 1600 (g)
